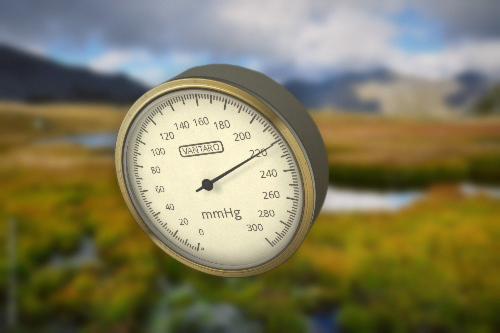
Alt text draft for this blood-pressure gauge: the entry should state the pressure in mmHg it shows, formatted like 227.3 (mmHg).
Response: 220 (mmHg)
